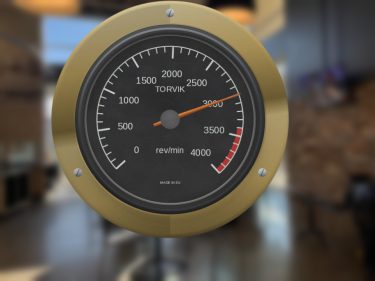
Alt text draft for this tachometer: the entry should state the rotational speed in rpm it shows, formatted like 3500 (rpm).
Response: 3000 (rpm)
